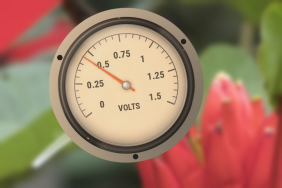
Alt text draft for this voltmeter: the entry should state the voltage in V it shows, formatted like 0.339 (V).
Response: 0.45 (V)
